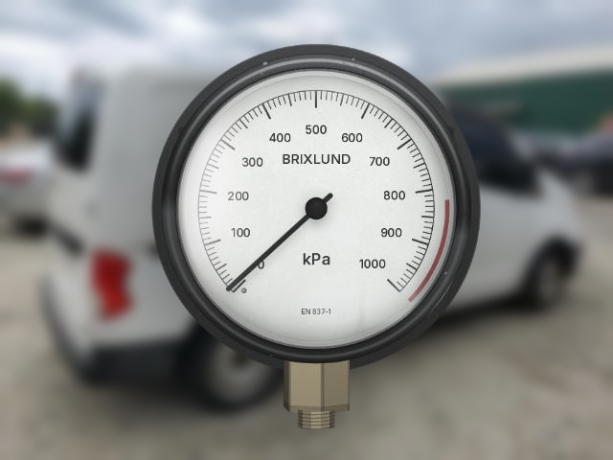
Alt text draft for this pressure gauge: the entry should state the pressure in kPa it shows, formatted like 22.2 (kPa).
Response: 10 (kPa)
